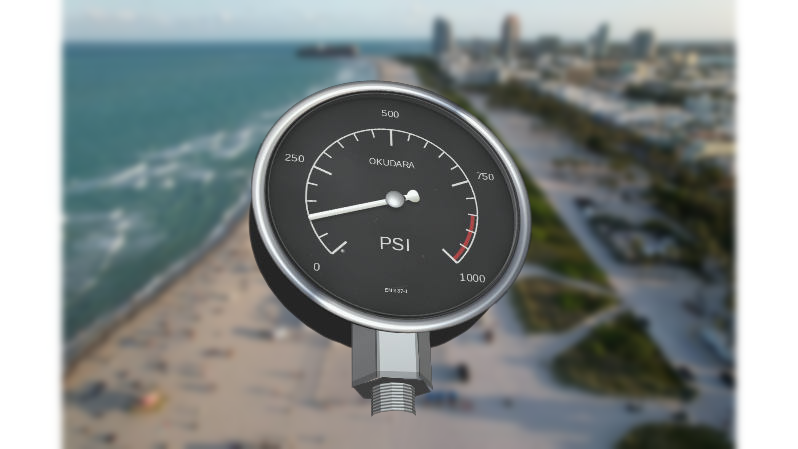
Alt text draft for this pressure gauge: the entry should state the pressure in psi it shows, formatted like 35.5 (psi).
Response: 100 (psi)
